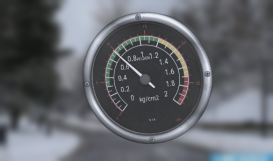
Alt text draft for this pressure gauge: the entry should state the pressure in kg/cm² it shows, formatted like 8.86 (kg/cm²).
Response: 0.7 (kg/cm²)
